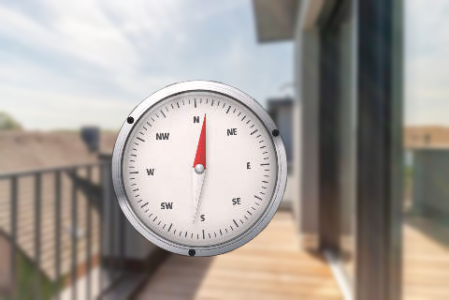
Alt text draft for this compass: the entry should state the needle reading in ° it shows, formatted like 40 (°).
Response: 10 (°)
